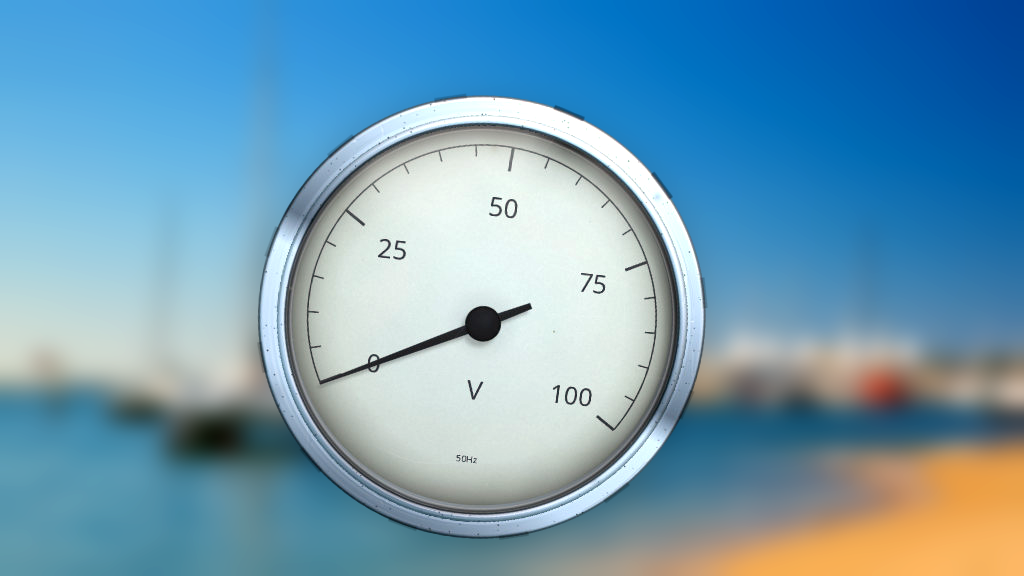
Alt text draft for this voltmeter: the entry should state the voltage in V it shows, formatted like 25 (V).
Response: 0 (V)
